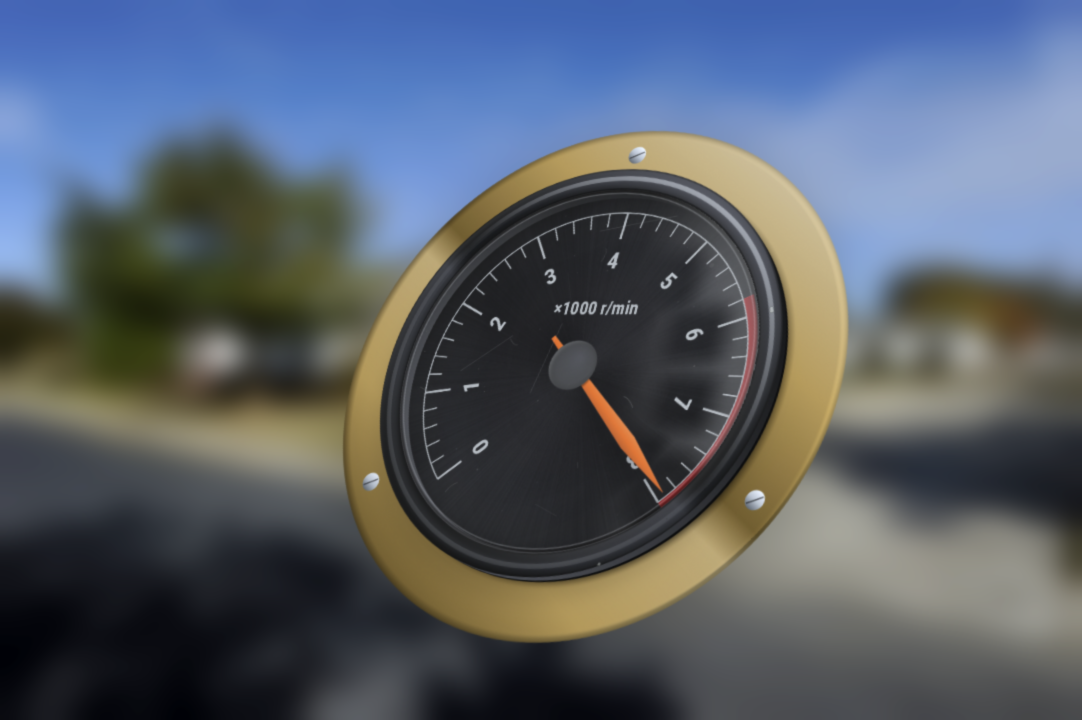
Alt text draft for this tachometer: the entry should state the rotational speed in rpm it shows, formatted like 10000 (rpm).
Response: 7900 (rpm)
